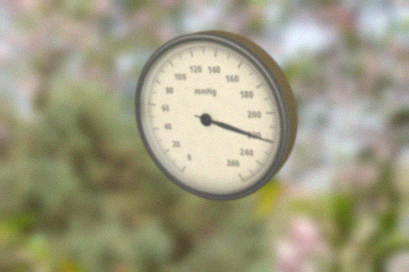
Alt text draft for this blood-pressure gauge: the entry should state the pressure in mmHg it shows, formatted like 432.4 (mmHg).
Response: 220 (mmHg)
